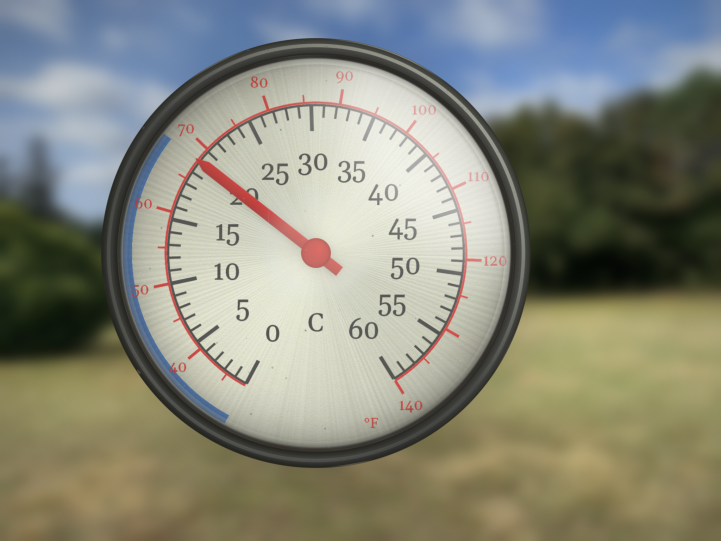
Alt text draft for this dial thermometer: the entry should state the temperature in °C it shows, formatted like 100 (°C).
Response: 20 (°C)
